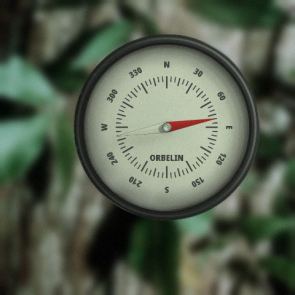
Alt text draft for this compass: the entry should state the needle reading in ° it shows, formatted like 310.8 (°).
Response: 80 (°)
